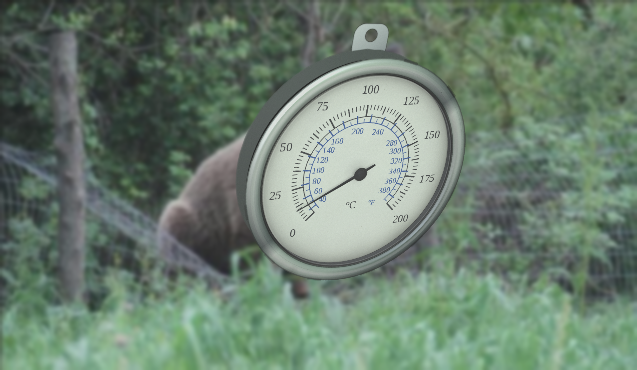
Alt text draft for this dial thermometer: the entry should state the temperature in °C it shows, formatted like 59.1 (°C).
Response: 12.5 (°C)
